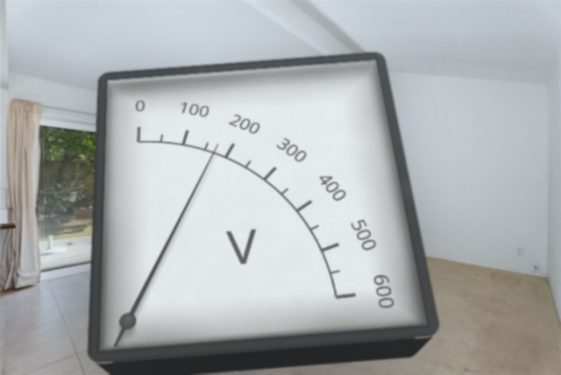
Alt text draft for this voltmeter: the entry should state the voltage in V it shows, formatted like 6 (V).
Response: 175 (V)
